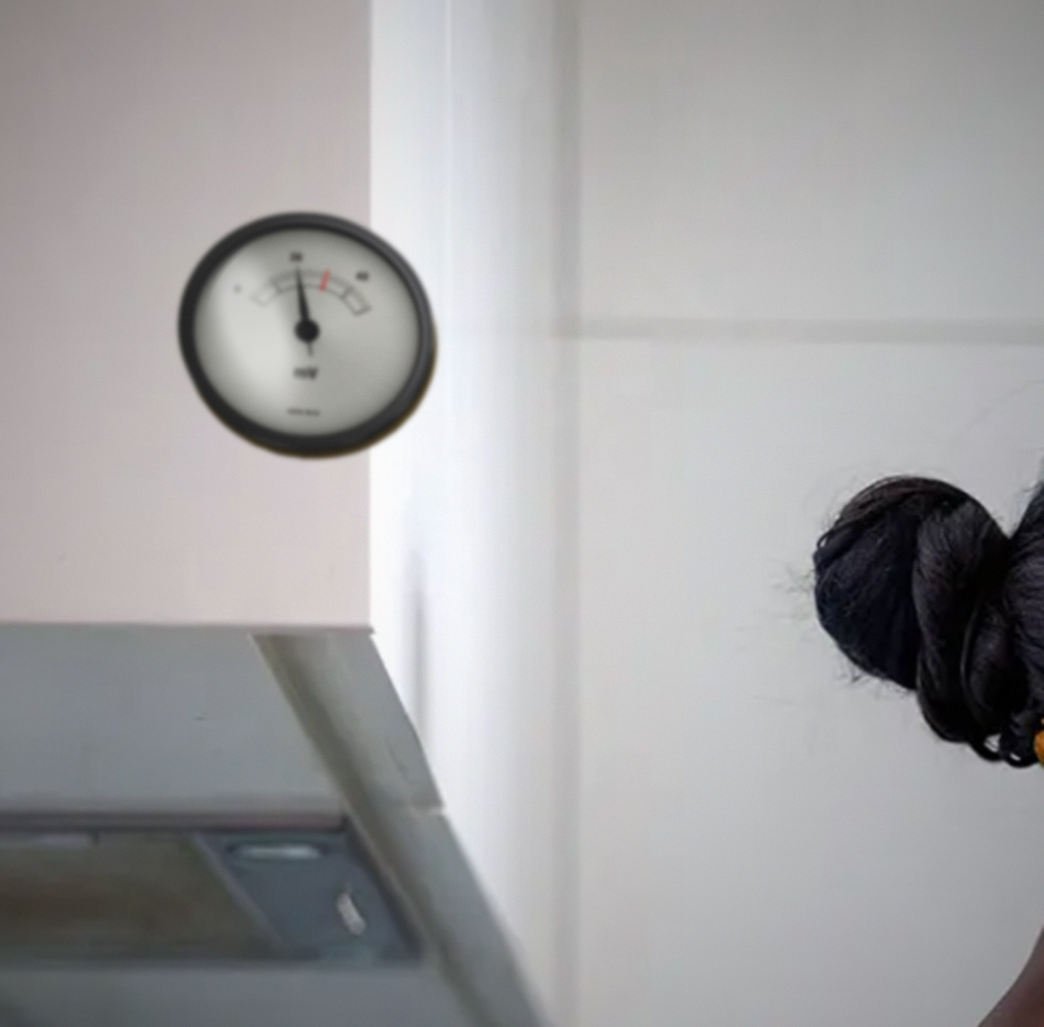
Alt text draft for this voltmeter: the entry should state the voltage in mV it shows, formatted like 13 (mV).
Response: 20 (mV)
